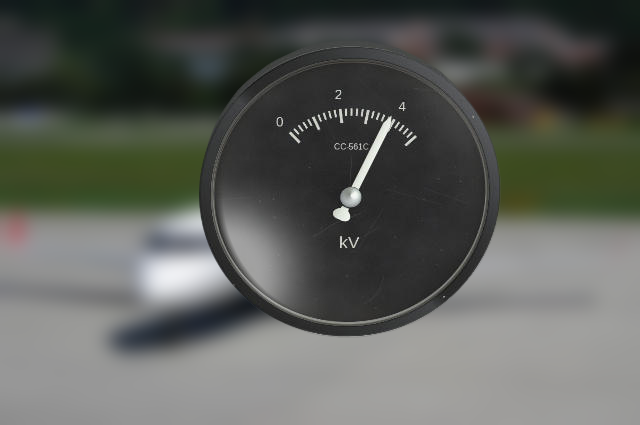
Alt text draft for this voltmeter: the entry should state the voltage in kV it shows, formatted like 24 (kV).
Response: 3.8 (kV)
